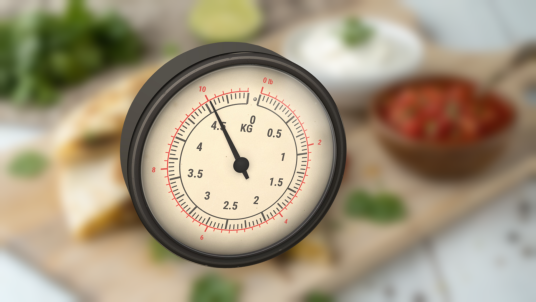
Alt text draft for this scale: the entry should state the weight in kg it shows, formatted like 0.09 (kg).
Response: 4.55 (kg)
